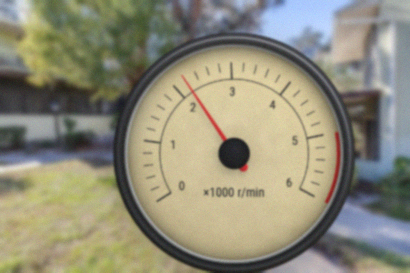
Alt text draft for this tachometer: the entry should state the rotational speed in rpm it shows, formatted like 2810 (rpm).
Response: 2200 (rpm)
